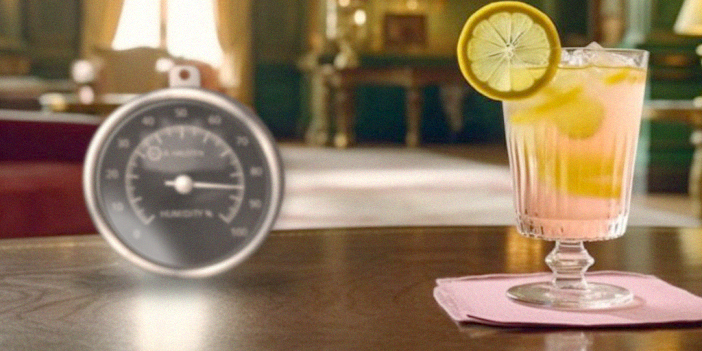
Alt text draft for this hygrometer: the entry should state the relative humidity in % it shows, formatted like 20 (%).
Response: 85 (%)
